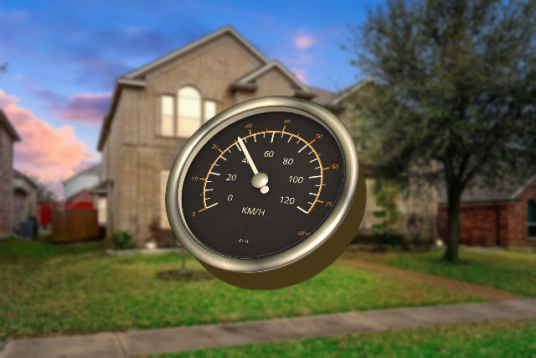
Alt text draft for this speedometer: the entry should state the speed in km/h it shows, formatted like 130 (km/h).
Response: 42.5 (km/h)
